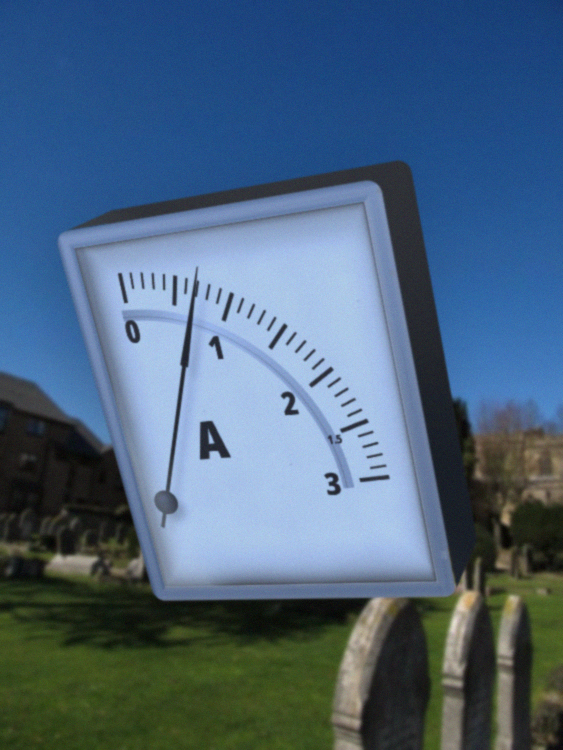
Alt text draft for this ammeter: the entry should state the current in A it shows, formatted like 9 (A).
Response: 0.7 (A)
